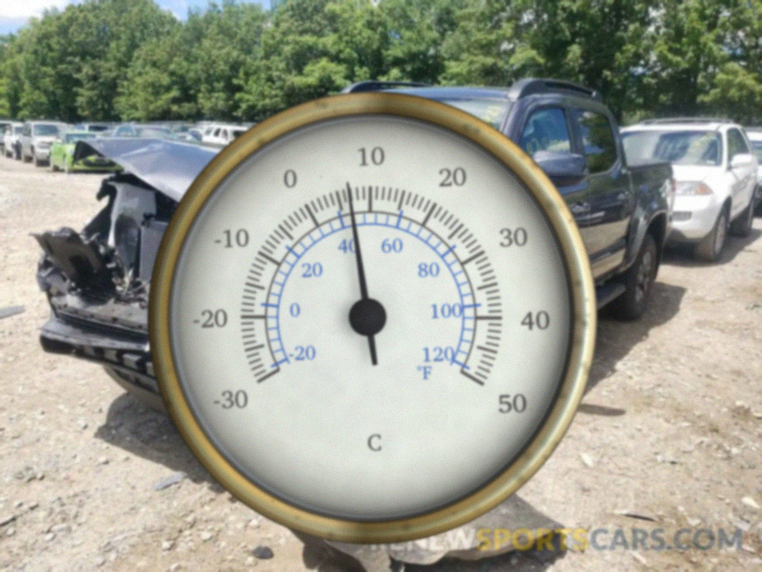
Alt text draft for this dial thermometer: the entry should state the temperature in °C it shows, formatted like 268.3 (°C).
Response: 7 (°C)
